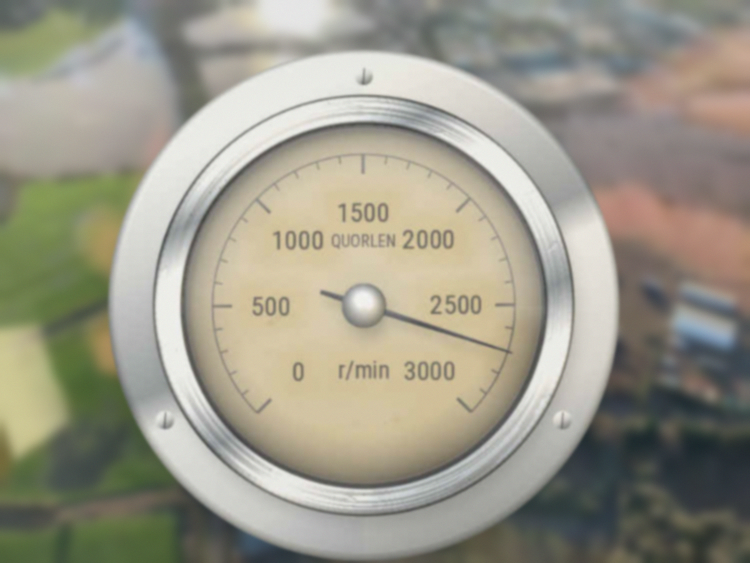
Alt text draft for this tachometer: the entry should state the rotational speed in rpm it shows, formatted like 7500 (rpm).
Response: 2700 (rpm)
